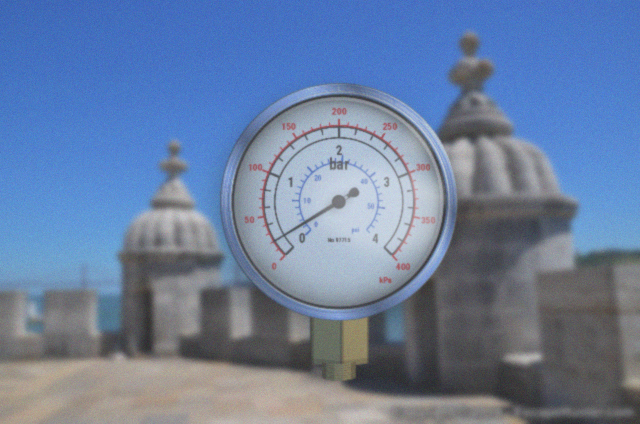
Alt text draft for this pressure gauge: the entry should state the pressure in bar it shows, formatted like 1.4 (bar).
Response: 0.2 (bar)
